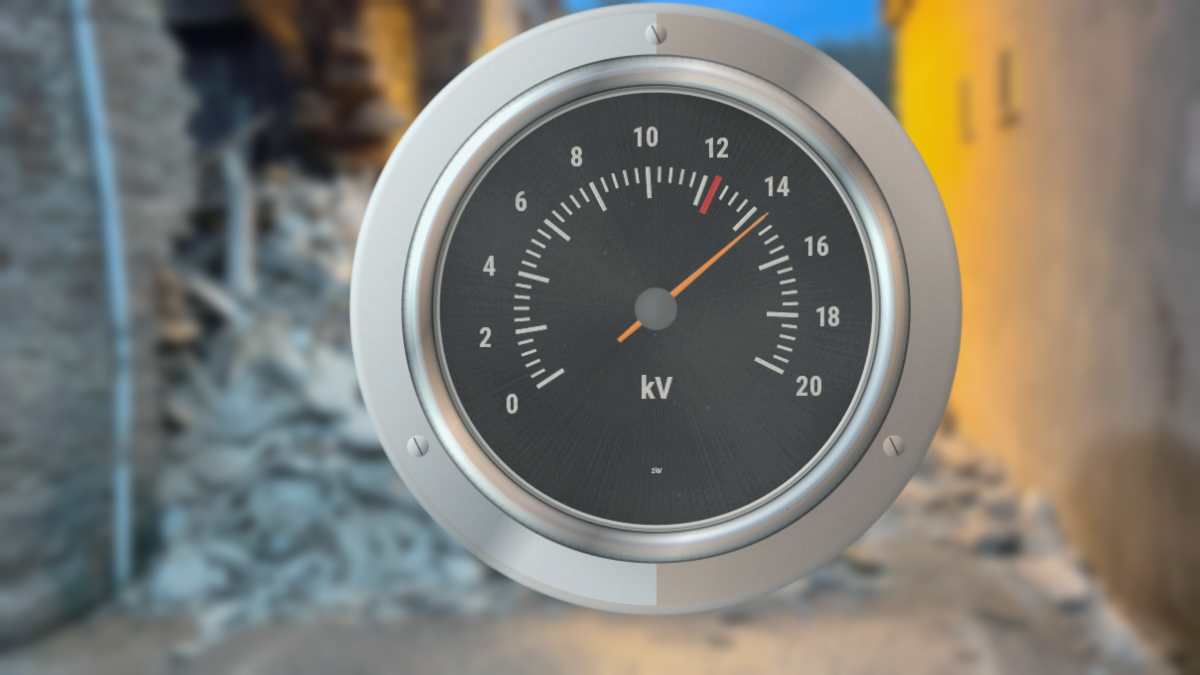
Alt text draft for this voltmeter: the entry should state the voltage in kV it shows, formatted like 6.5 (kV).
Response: 14.4 (kV)
